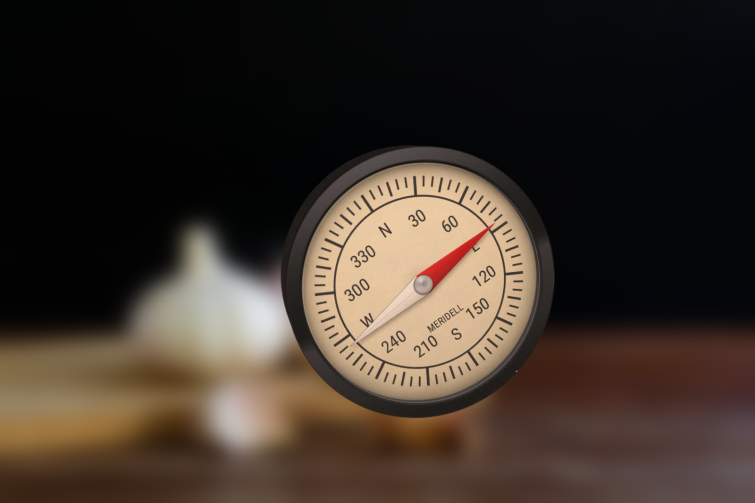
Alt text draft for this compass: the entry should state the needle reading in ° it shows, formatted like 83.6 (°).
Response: 85 (°)
